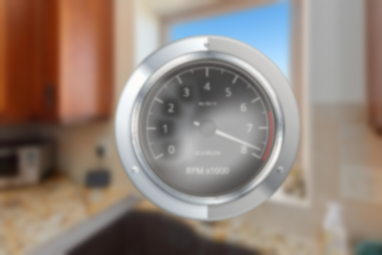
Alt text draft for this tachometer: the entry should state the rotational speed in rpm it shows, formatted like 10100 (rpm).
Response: 7750 (rpm)
